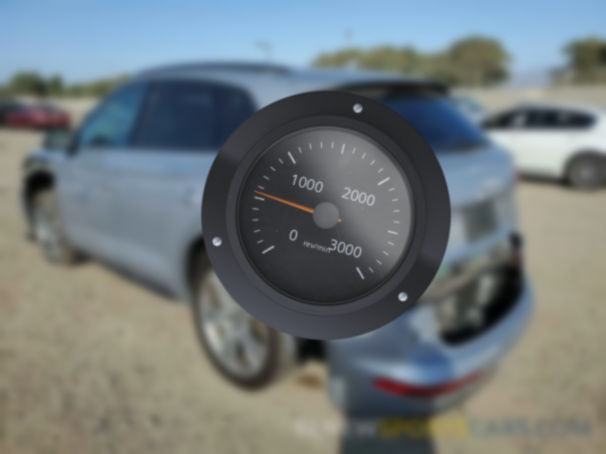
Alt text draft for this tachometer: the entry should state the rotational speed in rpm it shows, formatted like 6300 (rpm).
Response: 550 (rpm)
